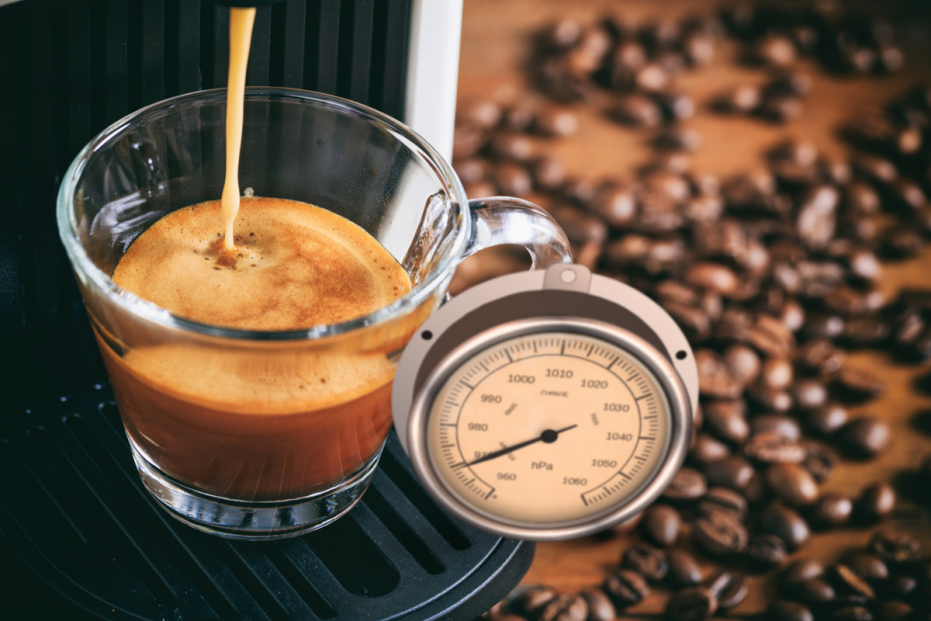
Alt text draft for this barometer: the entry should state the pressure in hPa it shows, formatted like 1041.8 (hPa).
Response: 970 (hPa)
